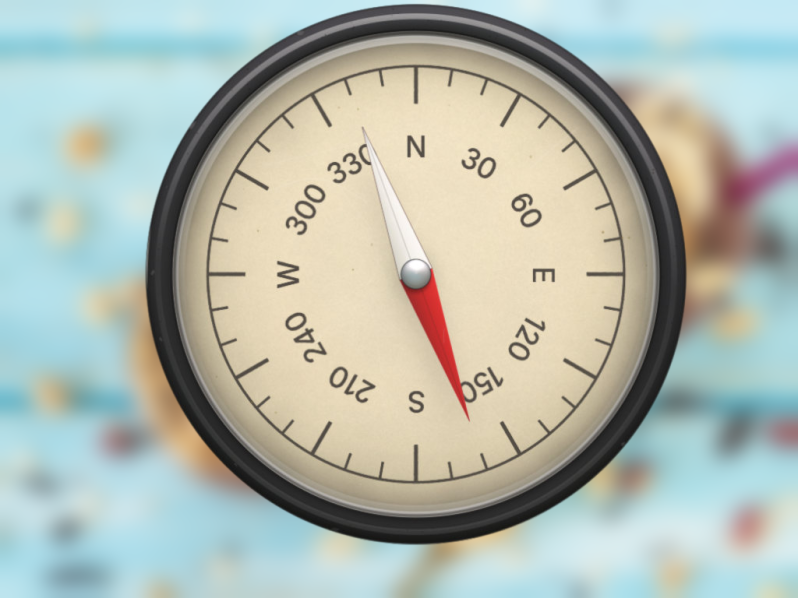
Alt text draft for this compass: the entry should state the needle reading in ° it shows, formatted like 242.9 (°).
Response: 160 (°)
